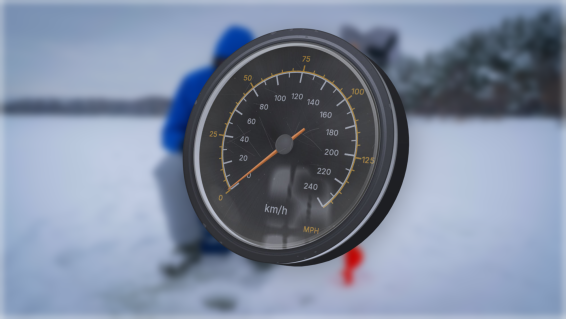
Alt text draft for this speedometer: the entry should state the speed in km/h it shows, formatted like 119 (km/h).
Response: 0 (km/h)
